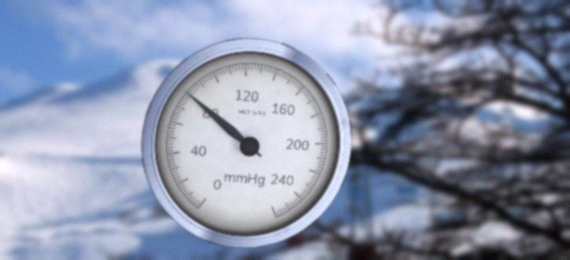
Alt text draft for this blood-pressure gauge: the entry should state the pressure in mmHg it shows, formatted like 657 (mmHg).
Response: 80 (mmHg)
